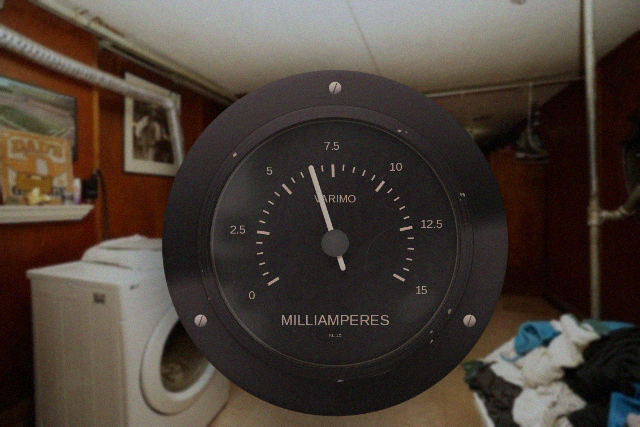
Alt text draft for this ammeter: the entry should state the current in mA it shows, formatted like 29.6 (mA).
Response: 6.5 (mA)
